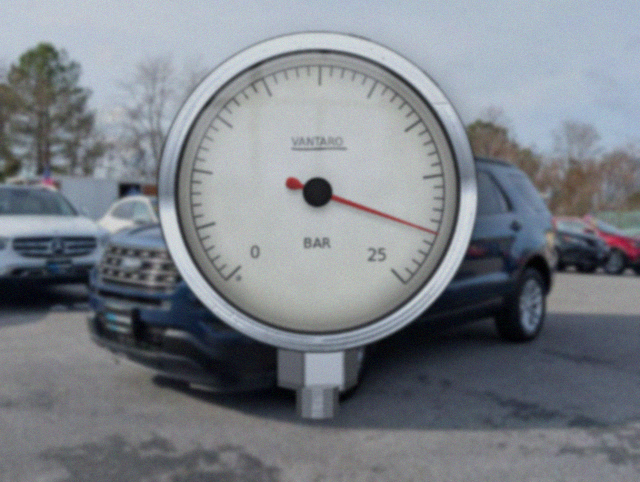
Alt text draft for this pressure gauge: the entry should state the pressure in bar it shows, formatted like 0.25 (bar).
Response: 22.5 (bar)
